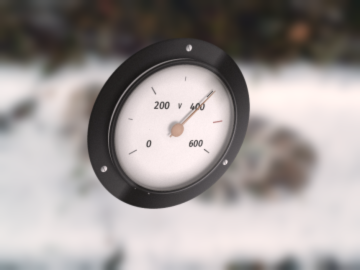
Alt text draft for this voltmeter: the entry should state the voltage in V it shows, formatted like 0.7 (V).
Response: 400 (V)
